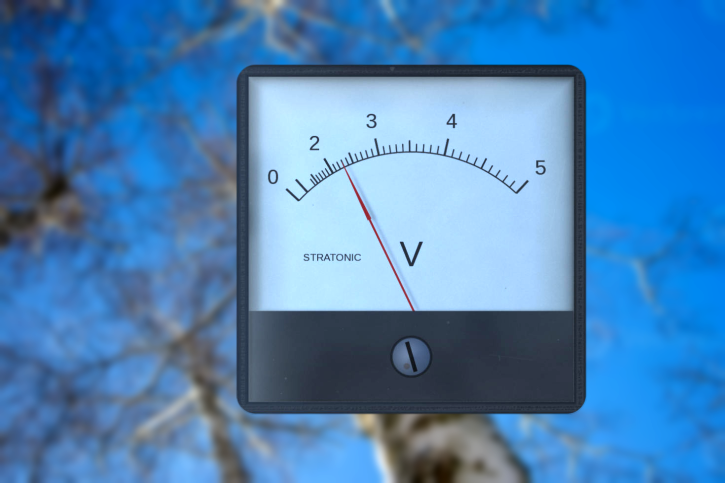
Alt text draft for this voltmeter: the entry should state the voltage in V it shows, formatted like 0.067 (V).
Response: 2.3 (V)
